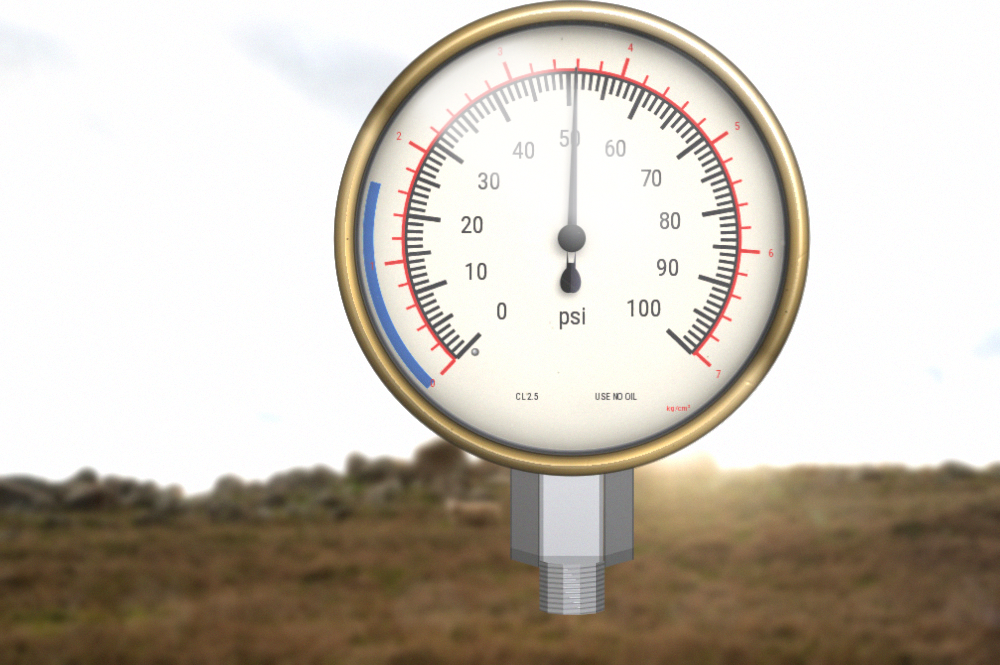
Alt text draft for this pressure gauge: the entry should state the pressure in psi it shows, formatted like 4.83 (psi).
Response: 51 (psi)
